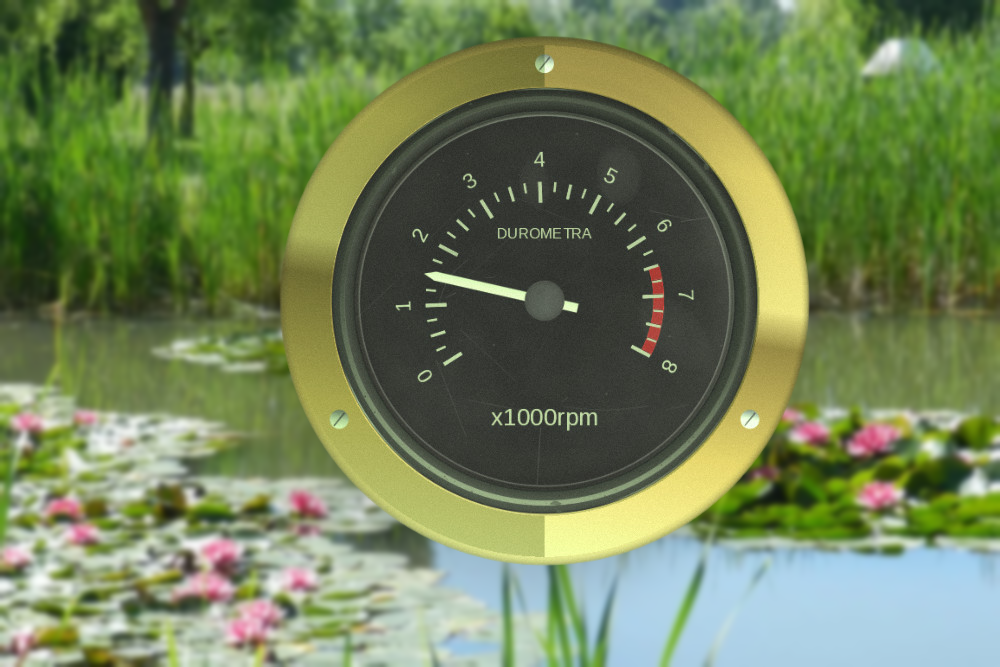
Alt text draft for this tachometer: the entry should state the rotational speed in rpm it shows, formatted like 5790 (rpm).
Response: 1500 (rpm)
